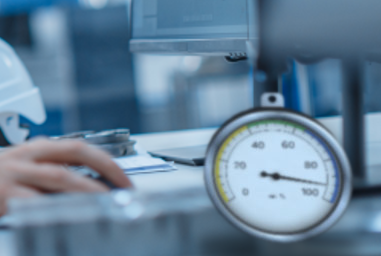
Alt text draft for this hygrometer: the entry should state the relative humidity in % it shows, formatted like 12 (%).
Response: 92 (%)
